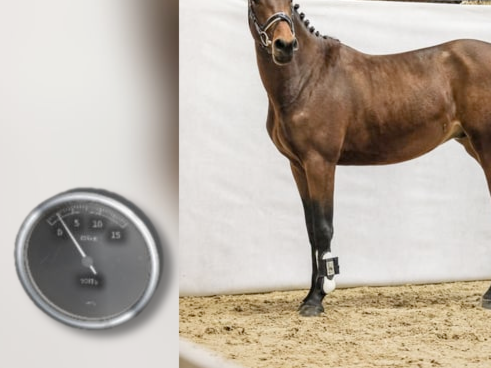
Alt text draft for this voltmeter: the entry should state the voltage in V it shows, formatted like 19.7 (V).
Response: 2.5 (V)
